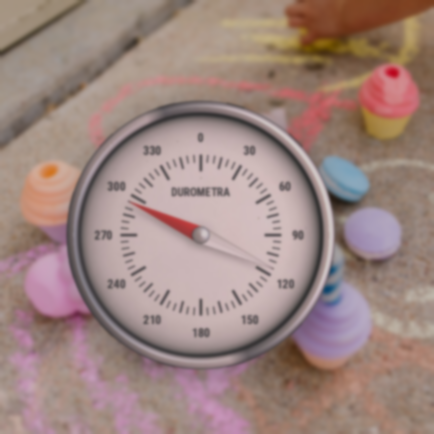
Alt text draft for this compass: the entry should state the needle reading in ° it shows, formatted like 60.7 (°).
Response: 295 (°)
